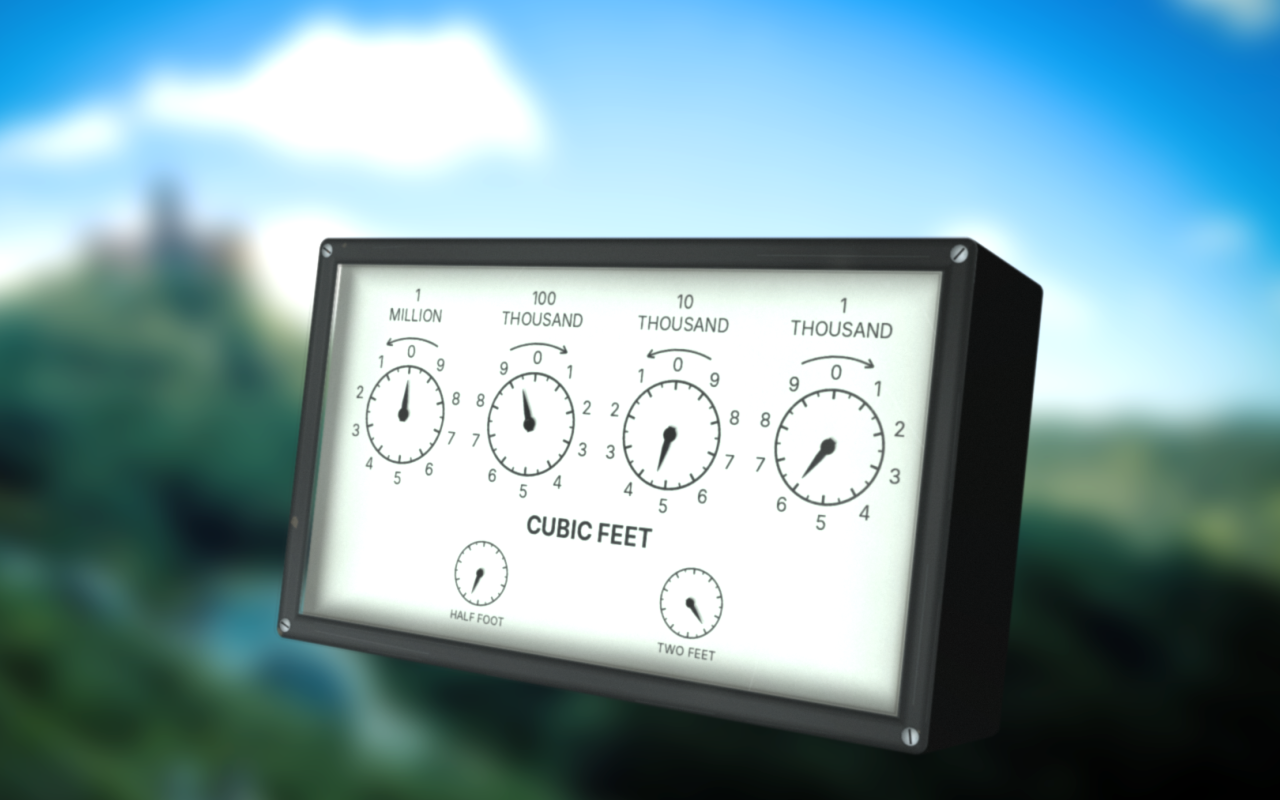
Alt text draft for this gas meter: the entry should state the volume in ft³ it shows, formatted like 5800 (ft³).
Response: 994600 (ft³)
